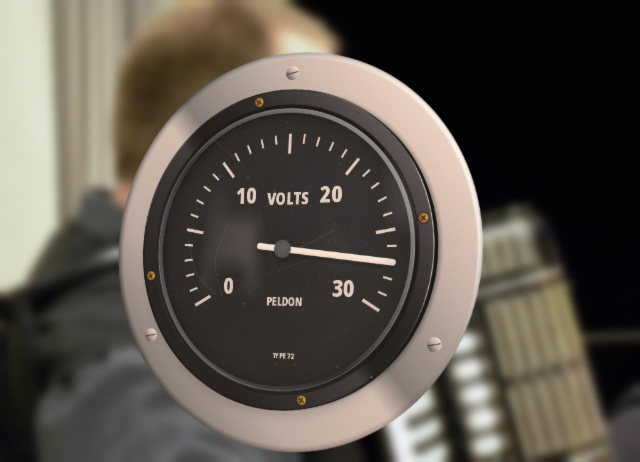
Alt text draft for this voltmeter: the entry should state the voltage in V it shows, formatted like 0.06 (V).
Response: 27 (V)
